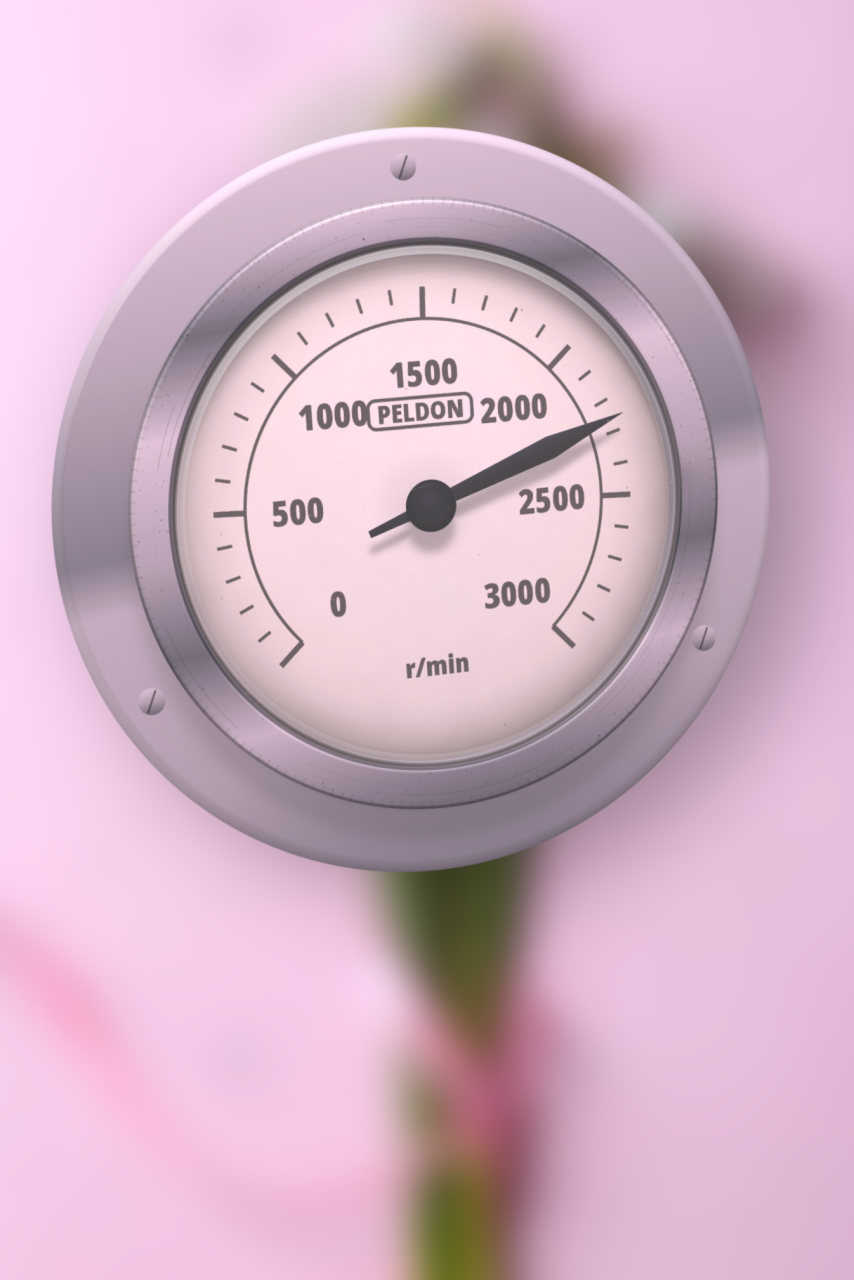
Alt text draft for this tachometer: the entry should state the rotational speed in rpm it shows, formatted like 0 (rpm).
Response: 2250 (rpm)
